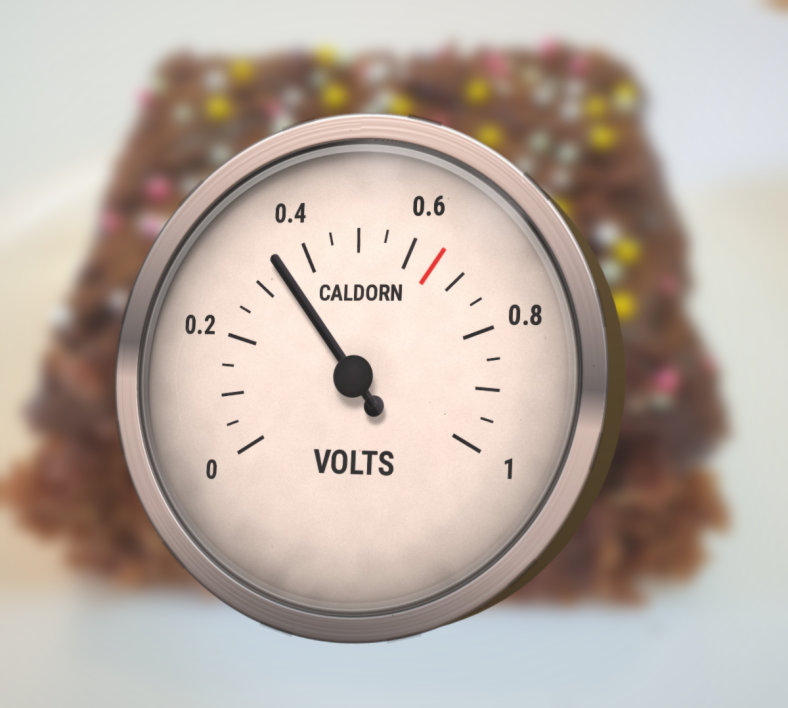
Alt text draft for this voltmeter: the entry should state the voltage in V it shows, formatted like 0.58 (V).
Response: 0.35 (V)
